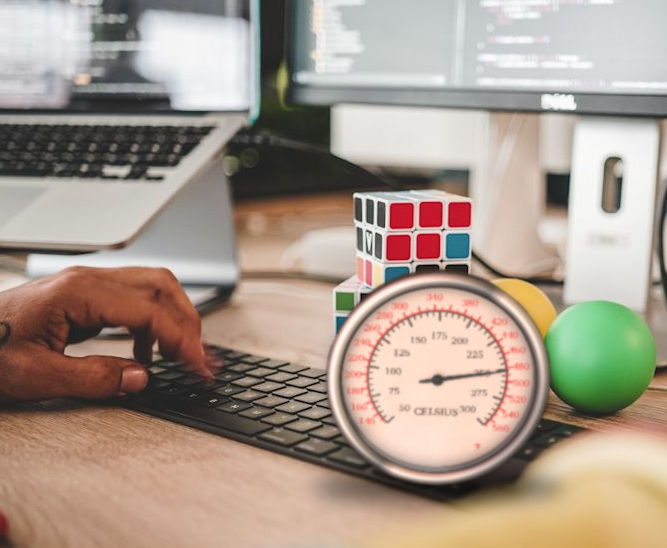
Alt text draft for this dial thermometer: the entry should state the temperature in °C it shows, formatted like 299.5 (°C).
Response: 250 (°C)
